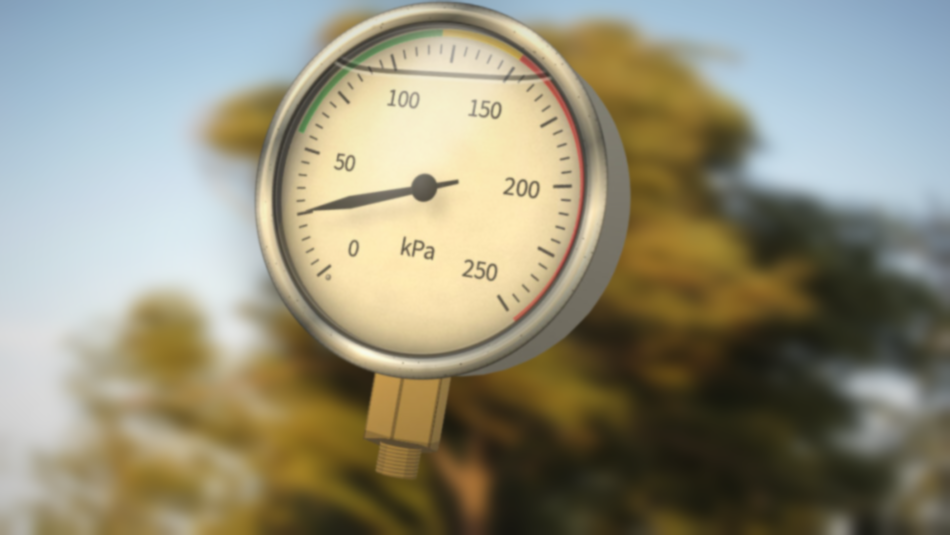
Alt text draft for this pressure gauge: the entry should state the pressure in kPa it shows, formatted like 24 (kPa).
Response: 25 (kPa)
